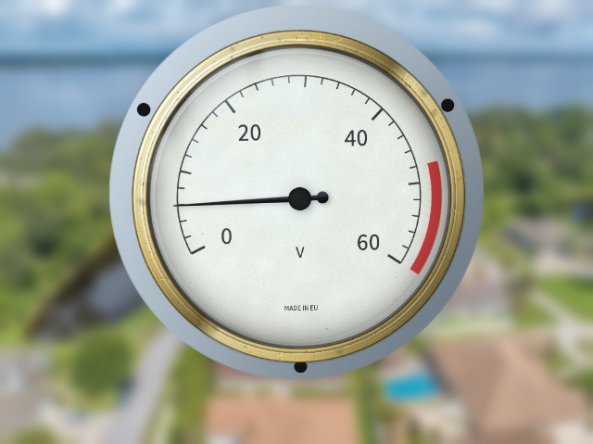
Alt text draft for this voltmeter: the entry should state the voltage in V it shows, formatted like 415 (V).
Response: 6 (V)
